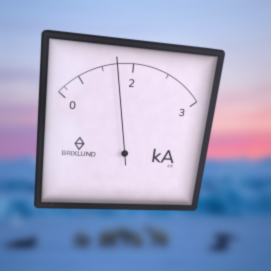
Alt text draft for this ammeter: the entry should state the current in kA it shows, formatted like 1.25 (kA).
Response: 1.75 (kA)
